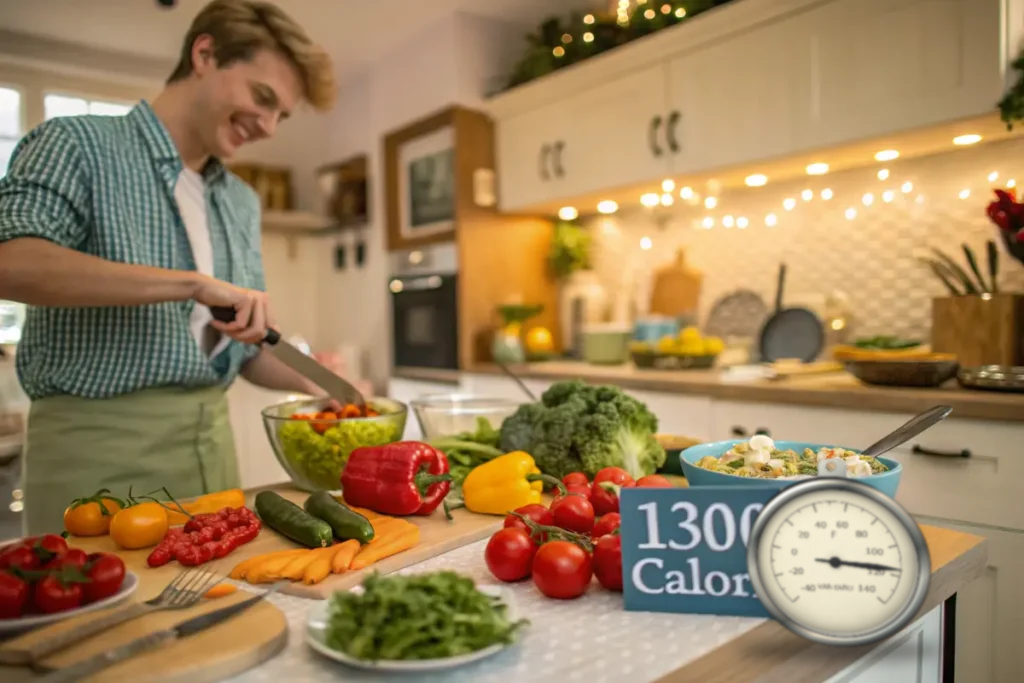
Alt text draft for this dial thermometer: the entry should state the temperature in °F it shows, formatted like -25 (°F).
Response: 115 (°F)
